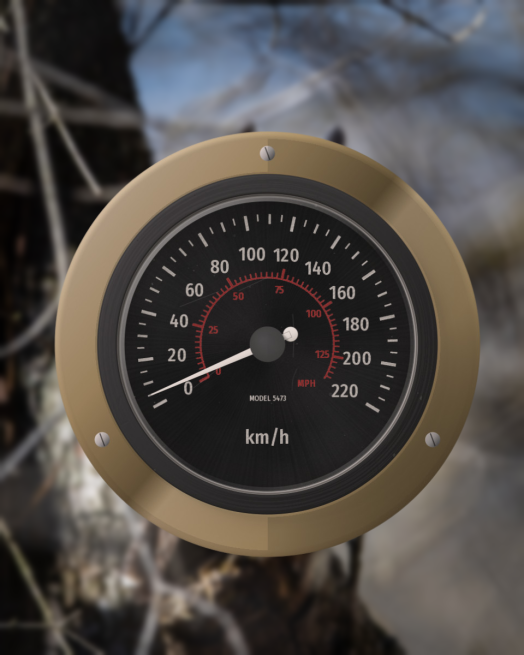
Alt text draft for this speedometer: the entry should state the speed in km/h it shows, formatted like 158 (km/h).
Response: 5 (km/h)
